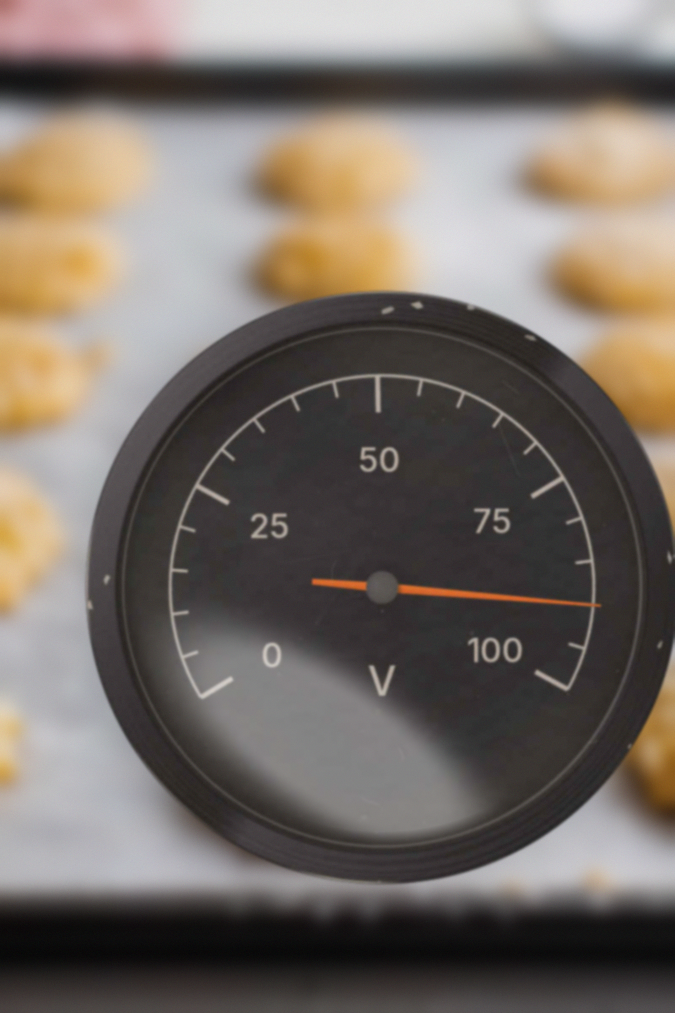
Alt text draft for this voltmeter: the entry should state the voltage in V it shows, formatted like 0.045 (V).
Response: 90 (V)
